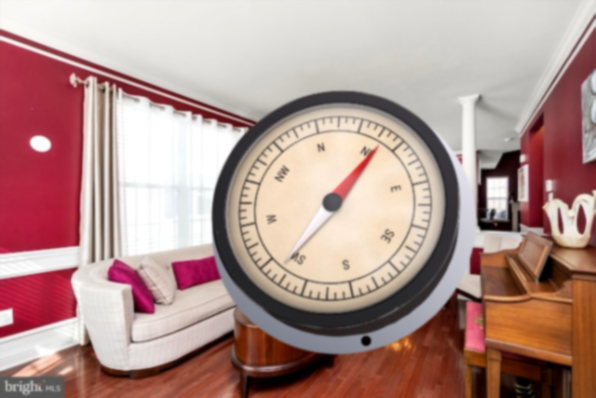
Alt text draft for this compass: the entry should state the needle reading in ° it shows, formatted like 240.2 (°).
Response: 50 (°)
